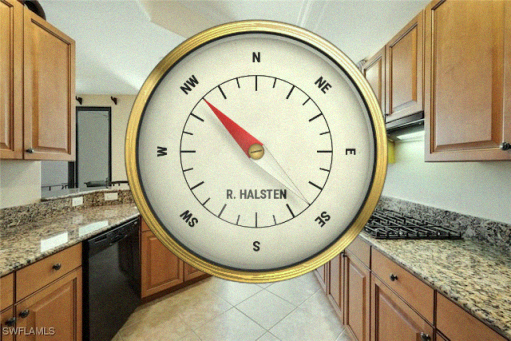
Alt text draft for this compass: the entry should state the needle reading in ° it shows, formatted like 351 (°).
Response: 315 (°)
